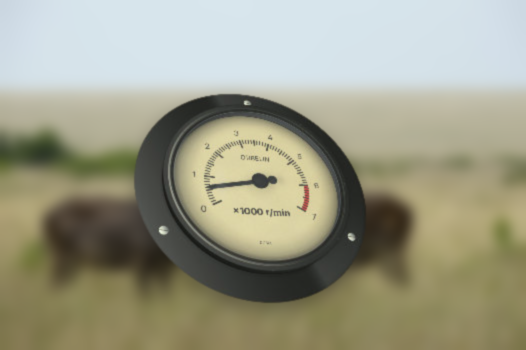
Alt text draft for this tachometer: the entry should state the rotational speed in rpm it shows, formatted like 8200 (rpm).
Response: 500 (rpm)
